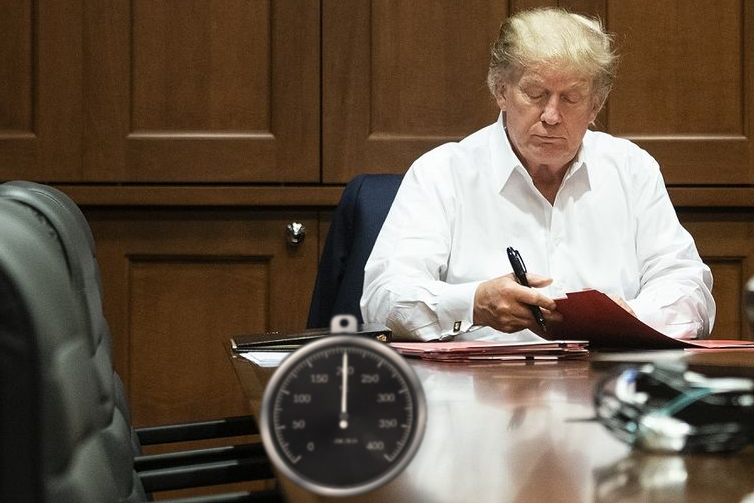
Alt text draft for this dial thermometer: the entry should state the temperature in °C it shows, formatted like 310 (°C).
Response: 200 (°C)
